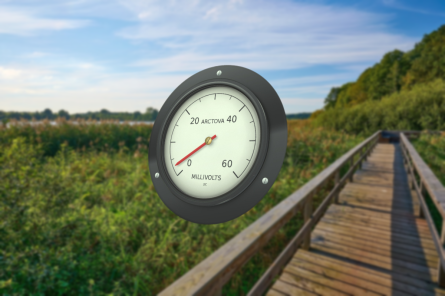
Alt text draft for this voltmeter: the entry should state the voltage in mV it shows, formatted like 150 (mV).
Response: 2.5 (mV)
